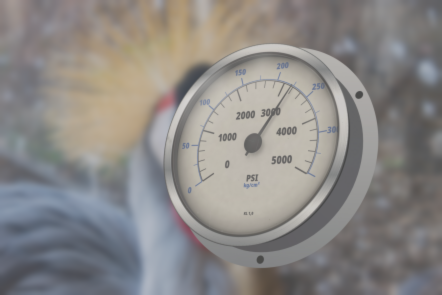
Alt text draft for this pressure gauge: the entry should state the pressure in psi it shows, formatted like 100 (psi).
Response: 3200 (psi)
